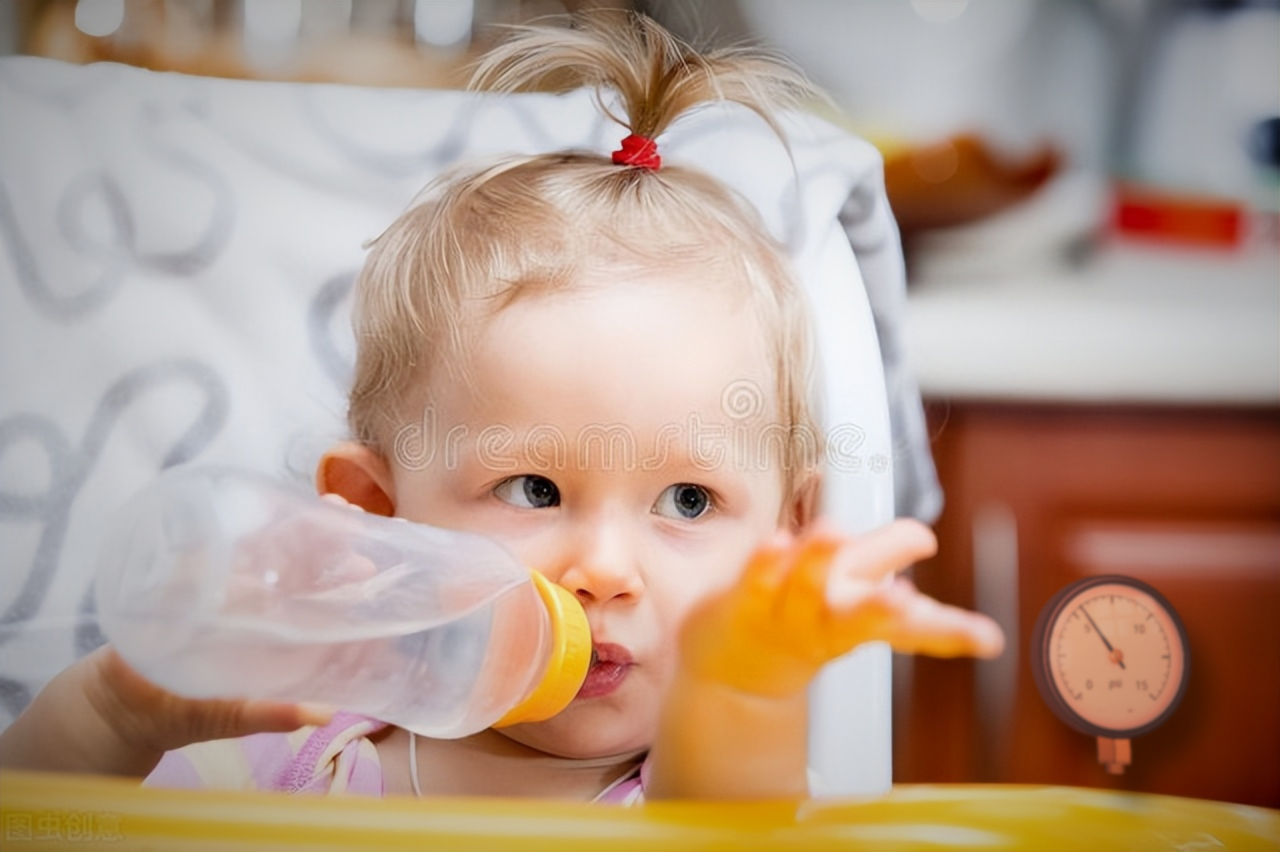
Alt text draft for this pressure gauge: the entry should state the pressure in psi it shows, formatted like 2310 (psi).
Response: 5.5 (psi)
